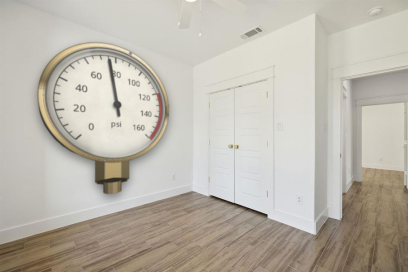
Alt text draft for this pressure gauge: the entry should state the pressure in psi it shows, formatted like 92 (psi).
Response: 75 (psi)
